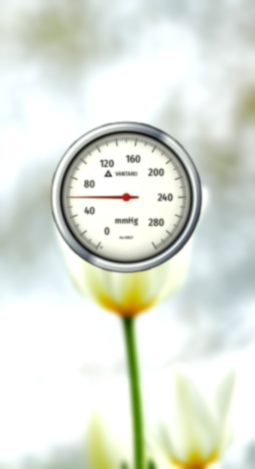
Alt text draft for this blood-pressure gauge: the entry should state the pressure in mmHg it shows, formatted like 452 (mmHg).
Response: 60 (mmHg)
